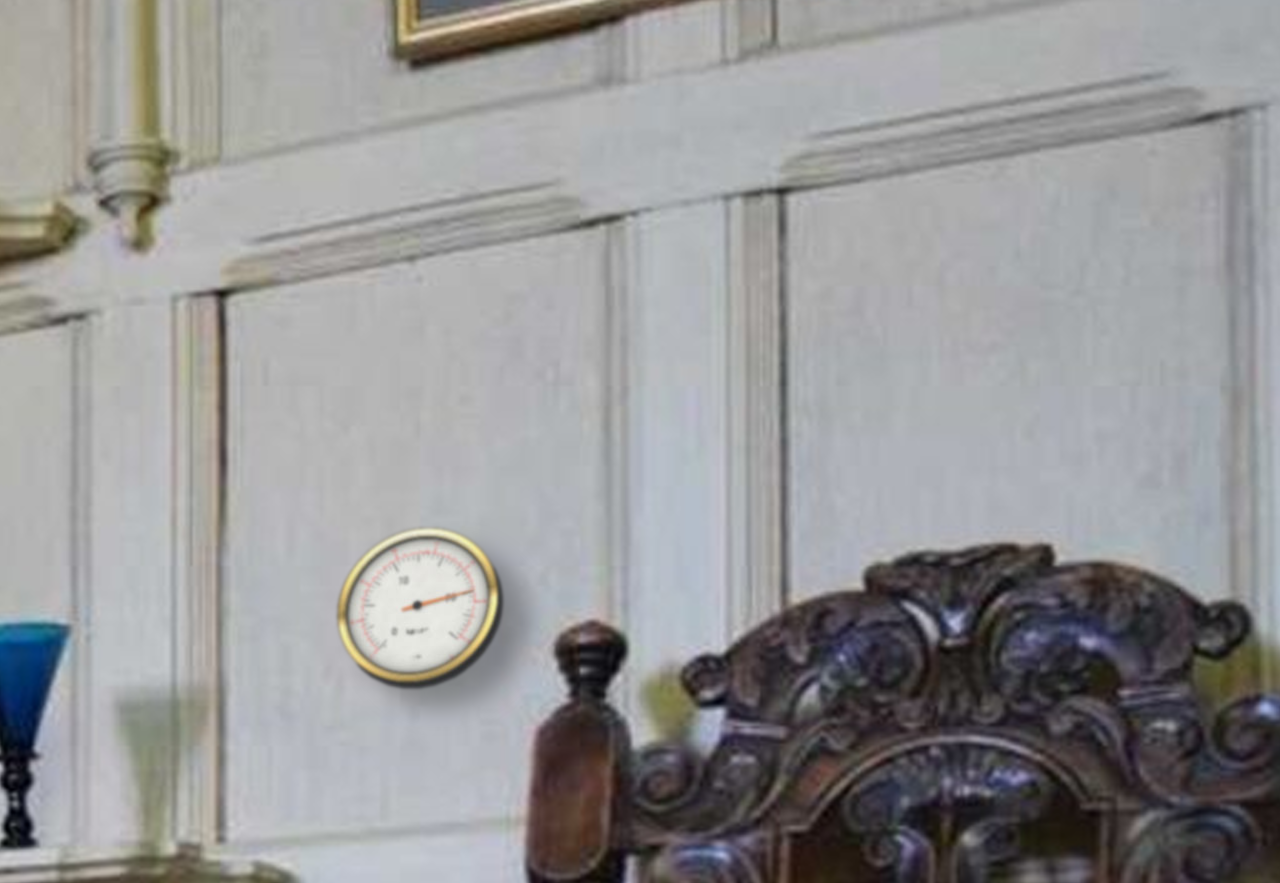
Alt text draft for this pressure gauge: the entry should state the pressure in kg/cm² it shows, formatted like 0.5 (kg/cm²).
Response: 20 (kg/cm²)
